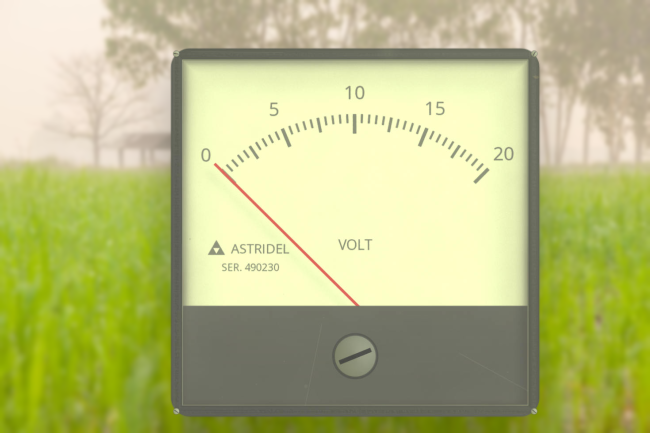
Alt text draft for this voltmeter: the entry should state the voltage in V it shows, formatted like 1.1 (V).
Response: 0 (V)
